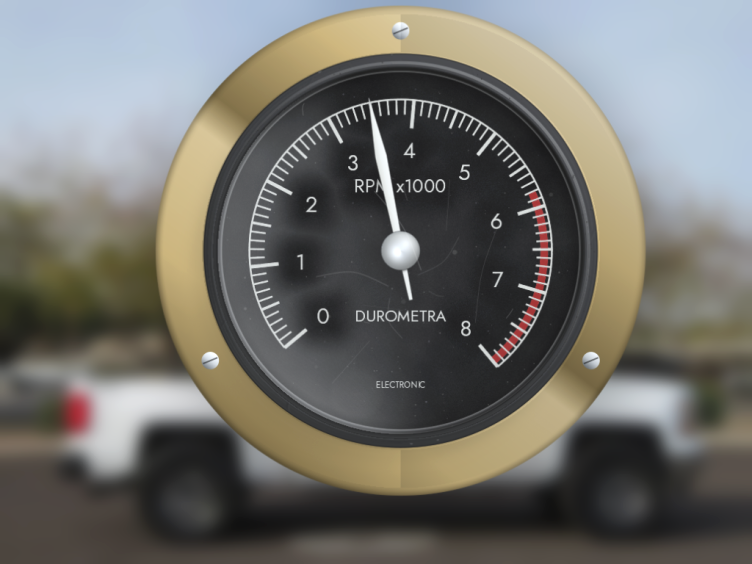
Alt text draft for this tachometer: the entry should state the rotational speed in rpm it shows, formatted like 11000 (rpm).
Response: 3500 (rpm)
